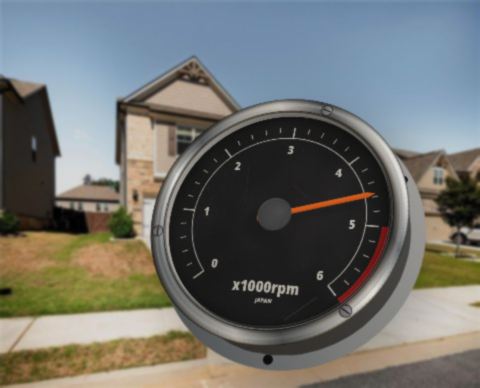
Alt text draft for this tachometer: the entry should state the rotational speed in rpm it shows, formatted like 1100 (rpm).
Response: 4600 (rpm)
